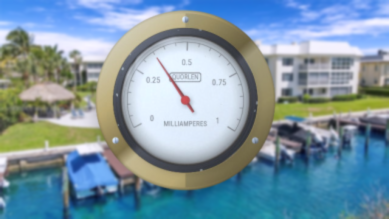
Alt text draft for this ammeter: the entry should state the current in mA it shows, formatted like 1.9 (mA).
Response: 0.35 (mA)
